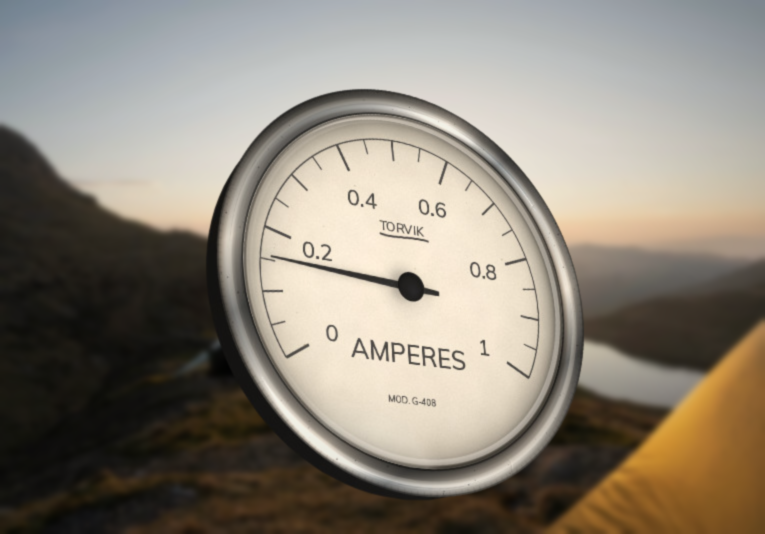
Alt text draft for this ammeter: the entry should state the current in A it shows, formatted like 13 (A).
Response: 0.15 (A)
